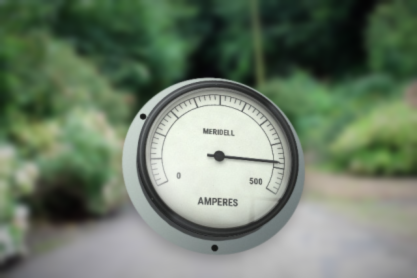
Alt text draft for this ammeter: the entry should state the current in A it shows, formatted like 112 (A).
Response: 440 (A)
